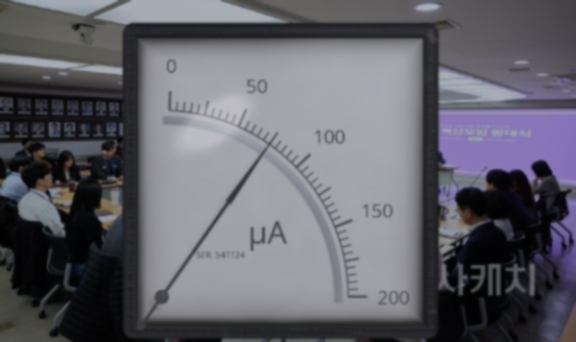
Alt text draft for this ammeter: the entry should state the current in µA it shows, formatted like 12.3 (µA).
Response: 75 (µA)
